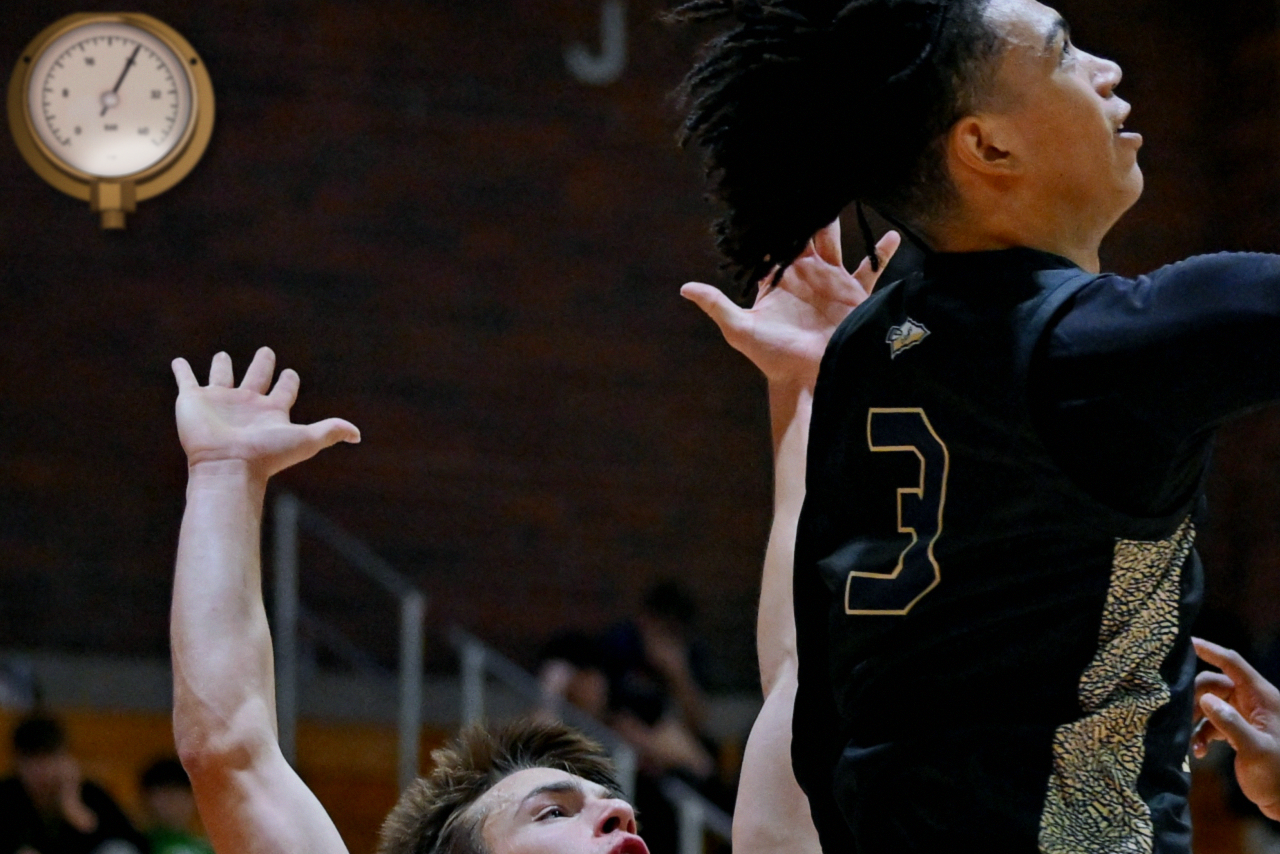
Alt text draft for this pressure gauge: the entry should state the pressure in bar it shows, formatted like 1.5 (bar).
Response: 24 (bar)
